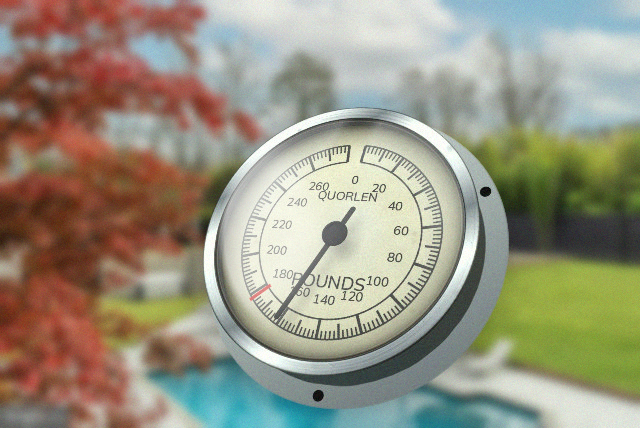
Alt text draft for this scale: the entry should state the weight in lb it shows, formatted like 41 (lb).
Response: 160 (lb)
